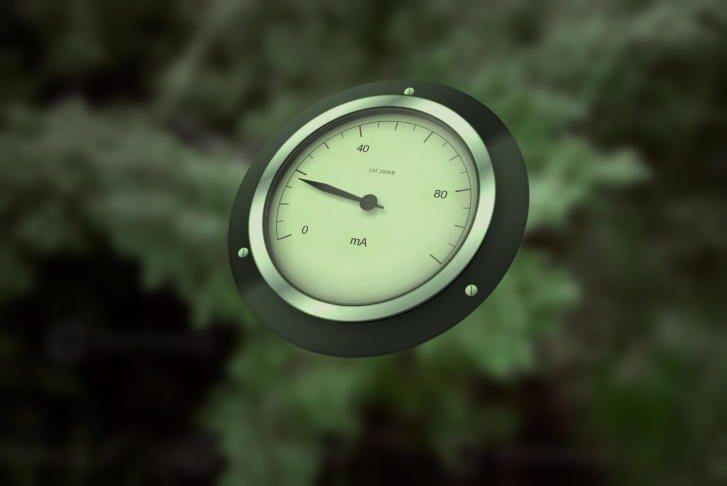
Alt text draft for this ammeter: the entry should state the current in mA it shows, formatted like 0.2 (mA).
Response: 17.5 (mA)
